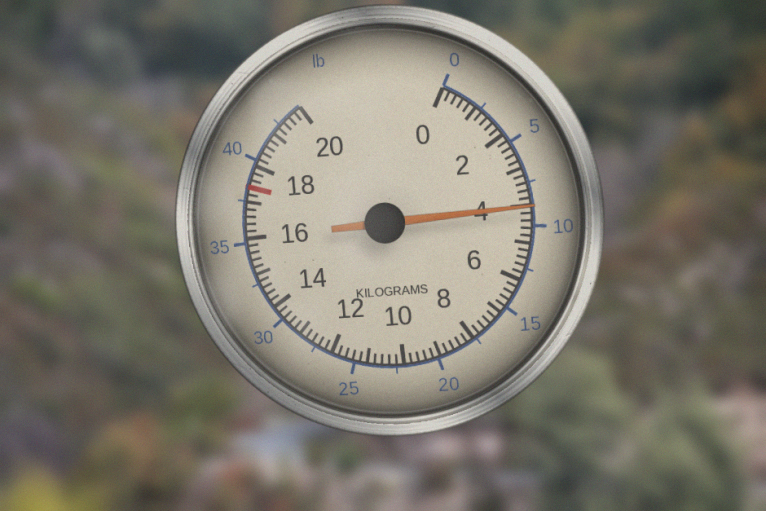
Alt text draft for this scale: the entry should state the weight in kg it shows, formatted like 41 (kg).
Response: 4 (kg)
